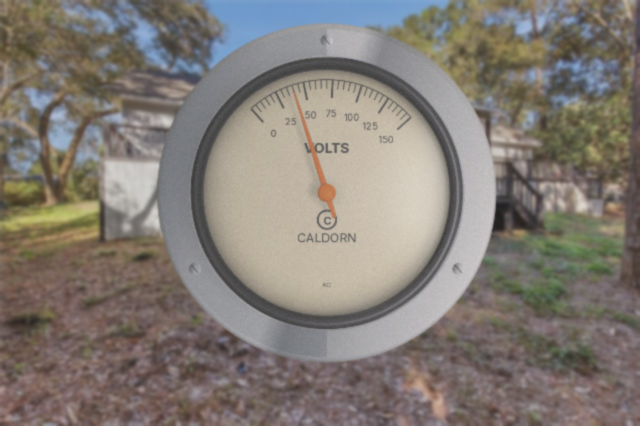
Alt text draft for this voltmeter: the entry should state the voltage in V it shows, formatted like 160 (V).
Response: 40 (V)
